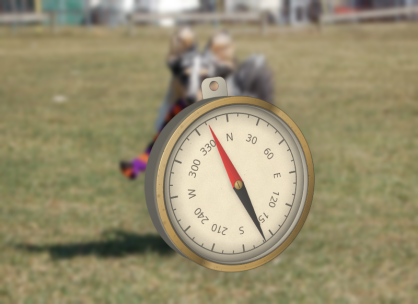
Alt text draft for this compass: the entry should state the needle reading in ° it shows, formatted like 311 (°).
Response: 340 (°)
